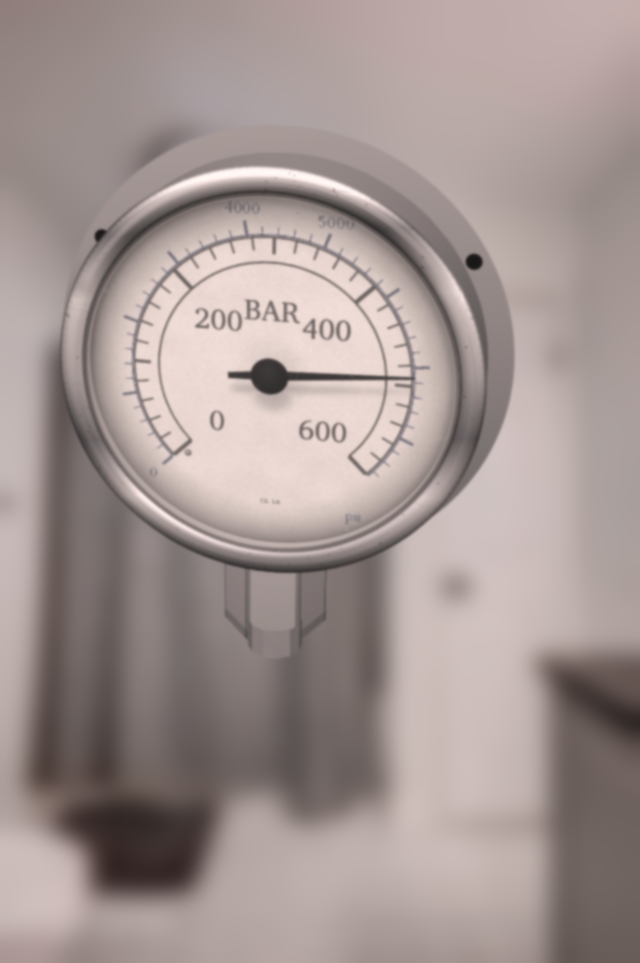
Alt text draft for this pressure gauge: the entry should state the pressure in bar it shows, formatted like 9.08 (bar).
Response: 490 (bar)
